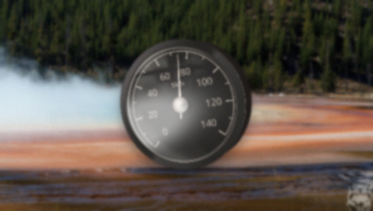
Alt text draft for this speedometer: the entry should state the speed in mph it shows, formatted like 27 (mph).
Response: 75 (mph)
